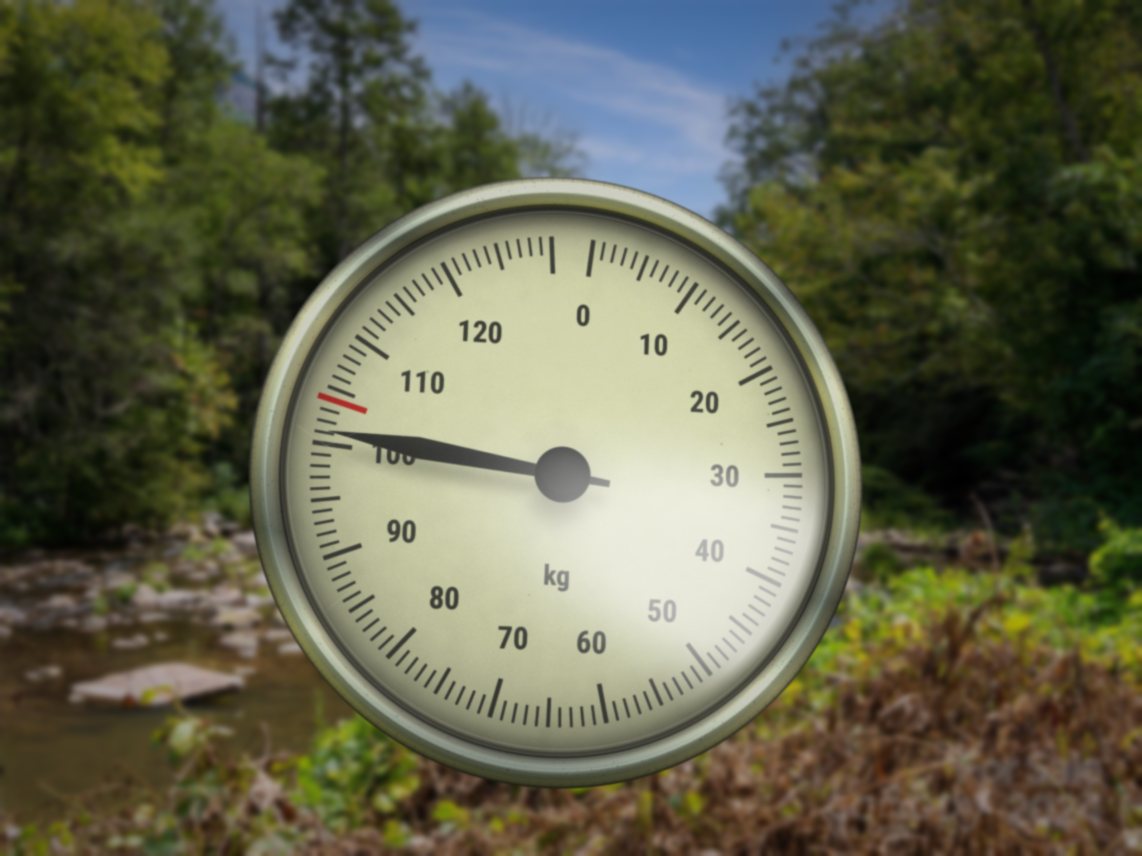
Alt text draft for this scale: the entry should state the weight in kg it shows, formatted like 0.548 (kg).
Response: 101 (kg)
